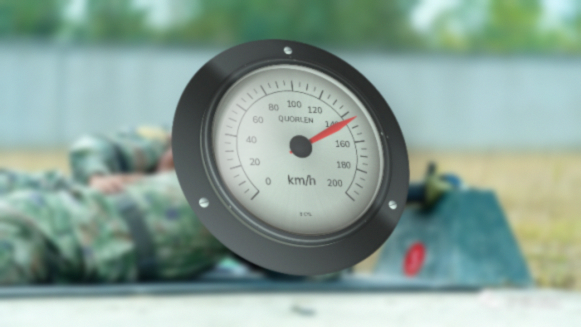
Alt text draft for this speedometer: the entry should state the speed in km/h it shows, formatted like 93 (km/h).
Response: 145 (km/h)
